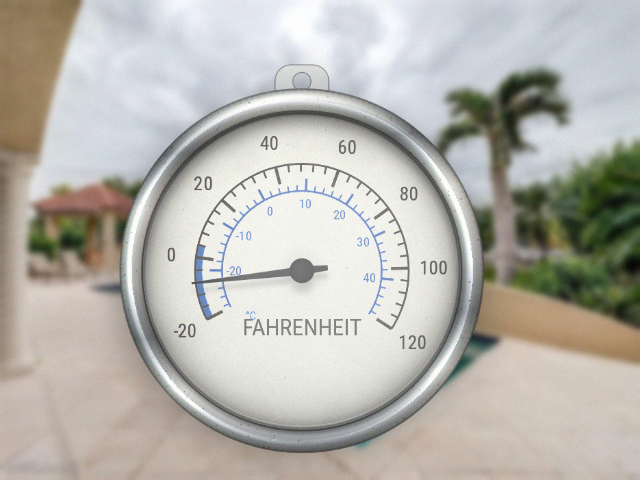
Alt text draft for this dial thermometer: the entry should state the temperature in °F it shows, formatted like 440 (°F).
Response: -8 (°F)
